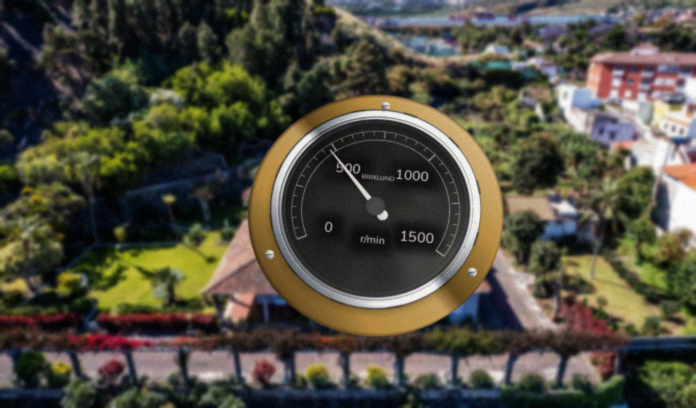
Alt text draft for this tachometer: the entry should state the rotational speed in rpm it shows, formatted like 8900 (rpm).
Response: 475 (rpm)
